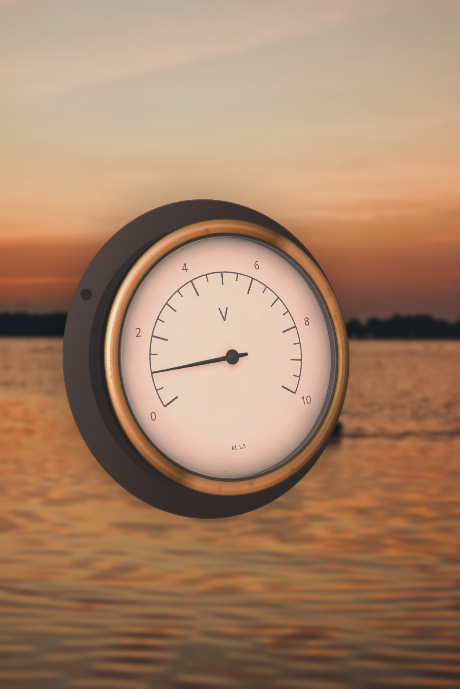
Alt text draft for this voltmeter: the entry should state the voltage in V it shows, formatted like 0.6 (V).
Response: 1 (V)
